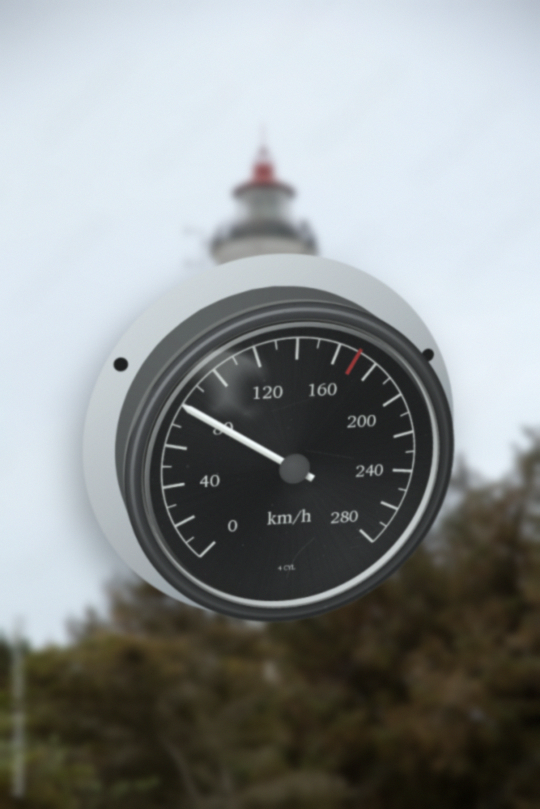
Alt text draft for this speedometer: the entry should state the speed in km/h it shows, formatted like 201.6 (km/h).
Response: 80 (km/h)
